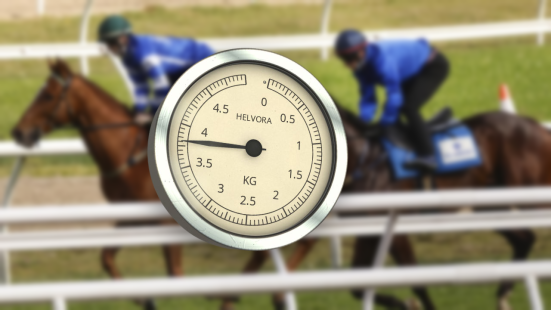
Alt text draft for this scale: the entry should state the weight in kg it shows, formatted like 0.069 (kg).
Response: 3.8 (kg)
